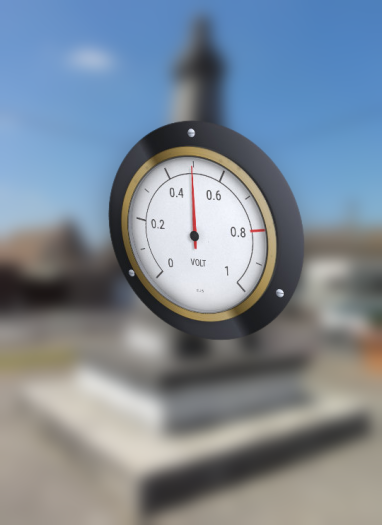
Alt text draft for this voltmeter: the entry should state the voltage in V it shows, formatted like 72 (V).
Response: 0.5 (V)
